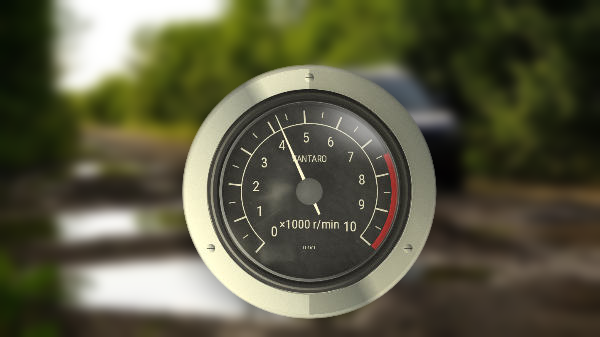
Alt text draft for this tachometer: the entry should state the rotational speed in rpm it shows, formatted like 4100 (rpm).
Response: 4250 (rpm)
